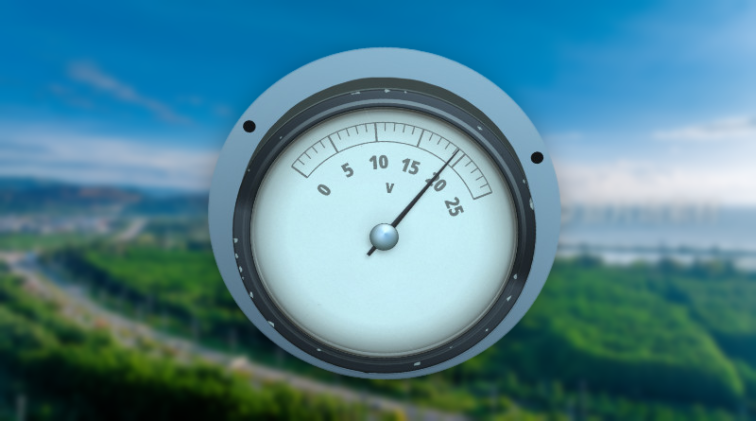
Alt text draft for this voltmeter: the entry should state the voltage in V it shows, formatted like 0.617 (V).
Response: 19 (V)
